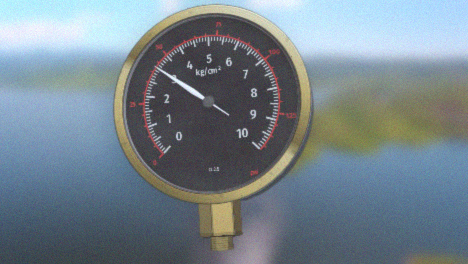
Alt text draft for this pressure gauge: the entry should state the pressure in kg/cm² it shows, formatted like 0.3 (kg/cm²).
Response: 3 (kg/cm²)
